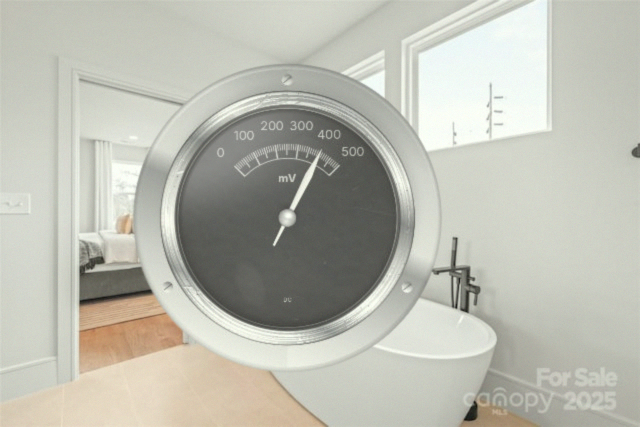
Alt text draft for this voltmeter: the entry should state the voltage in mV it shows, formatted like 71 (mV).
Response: 400 (mV)
